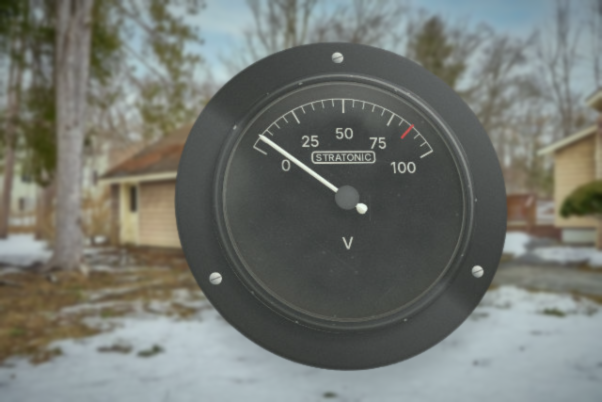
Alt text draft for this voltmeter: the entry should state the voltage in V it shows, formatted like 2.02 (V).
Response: 5 (V)
